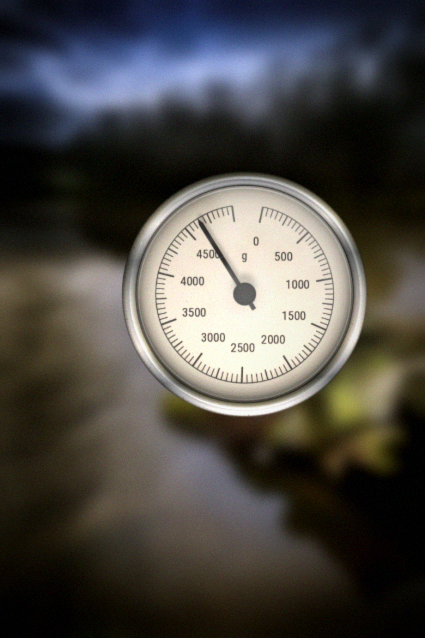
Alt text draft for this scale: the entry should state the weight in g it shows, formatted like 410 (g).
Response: 4650 (g)
